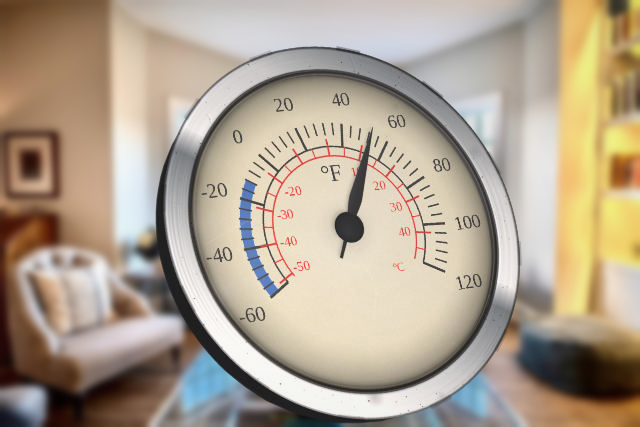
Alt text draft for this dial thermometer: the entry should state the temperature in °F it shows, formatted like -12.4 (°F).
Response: 52 (°F)
